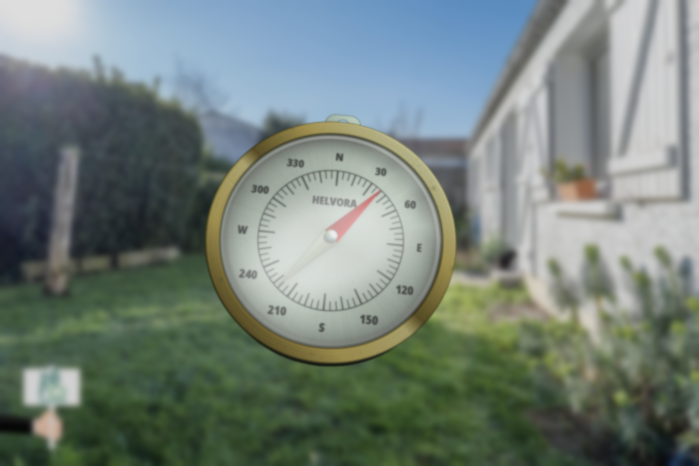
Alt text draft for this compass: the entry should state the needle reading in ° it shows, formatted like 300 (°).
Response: 40 (°)
